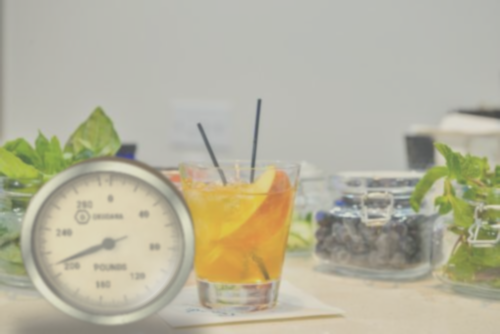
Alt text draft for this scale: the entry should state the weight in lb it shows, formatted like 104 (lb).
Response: 210 (lb)
